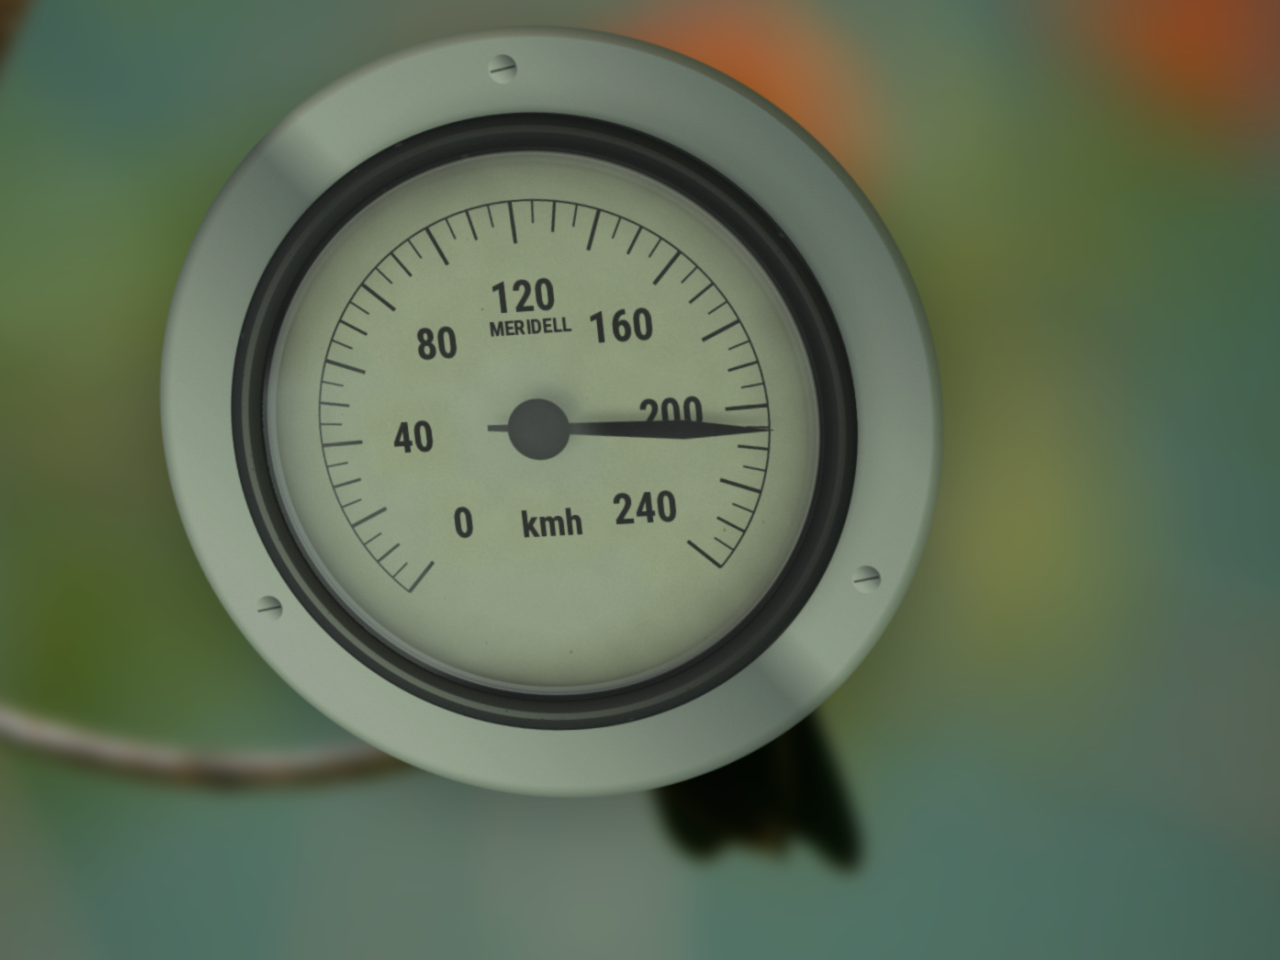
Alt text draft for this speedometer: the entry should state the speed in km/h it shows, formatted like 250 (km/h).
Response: 205 (km/h)
